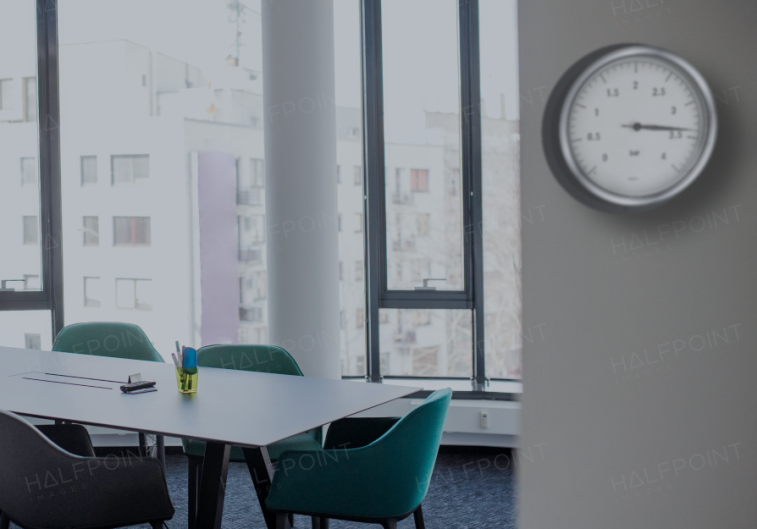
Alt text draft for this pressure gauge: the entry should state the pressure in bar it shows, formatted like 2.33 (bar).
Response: 3.4 (bar)
